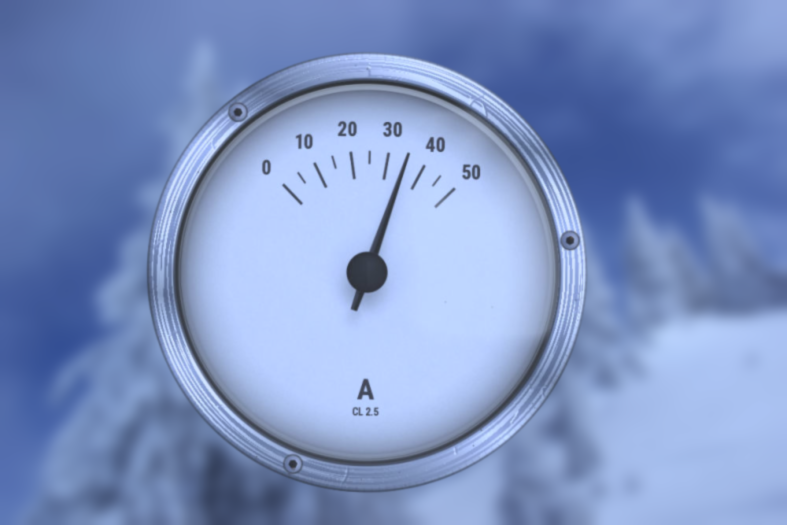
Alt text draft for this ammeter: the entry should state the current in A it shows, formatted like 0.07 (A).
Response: 35 (A)
